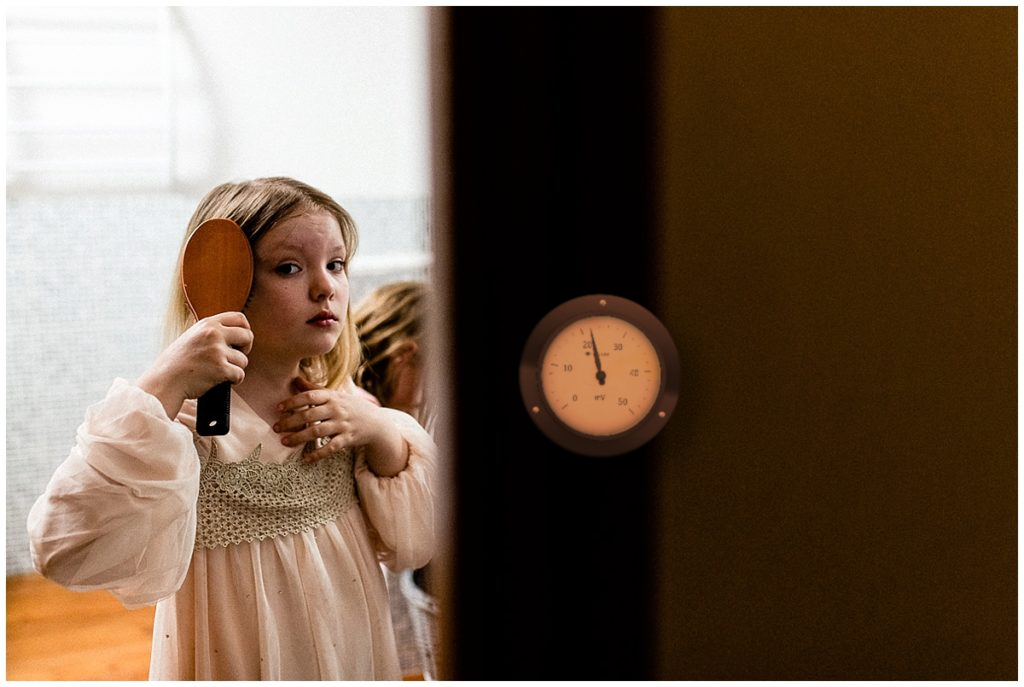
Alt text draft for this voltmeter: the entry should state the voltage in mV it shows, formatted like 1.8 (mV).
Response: 22 (mV)
